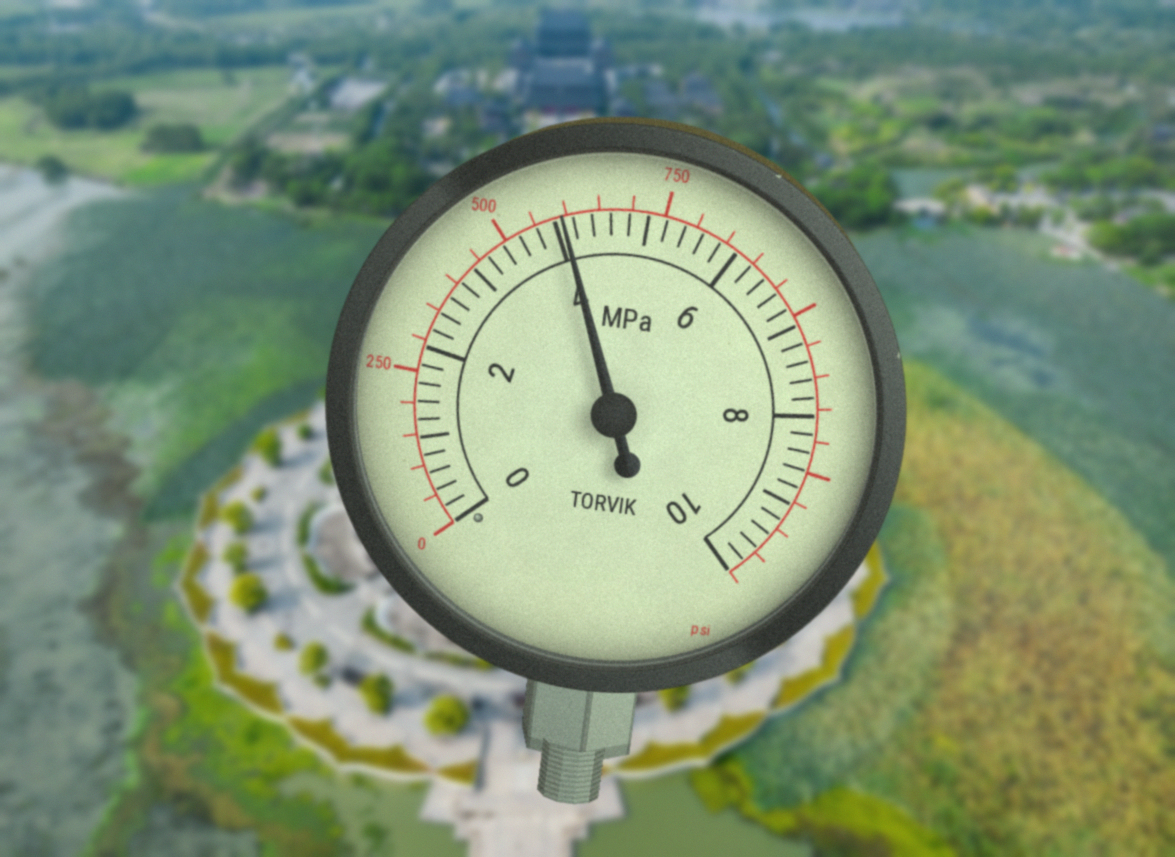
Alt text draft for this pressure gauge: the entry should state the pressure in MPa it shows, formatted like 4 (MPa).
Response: 4.1 (MPa)
